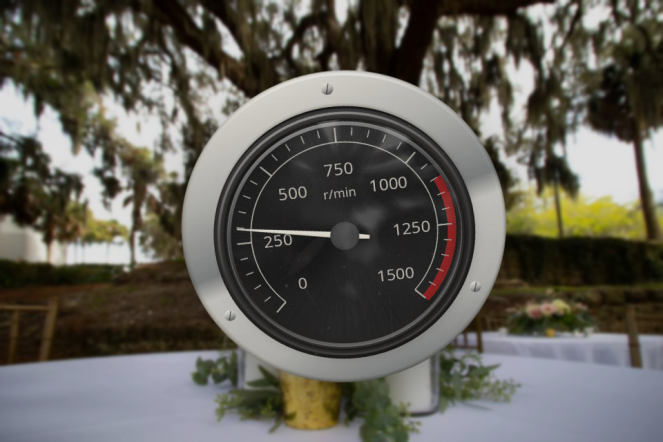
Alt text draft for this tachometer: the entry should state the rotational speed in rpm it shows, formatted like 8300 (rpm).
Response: 300 (rpm)
